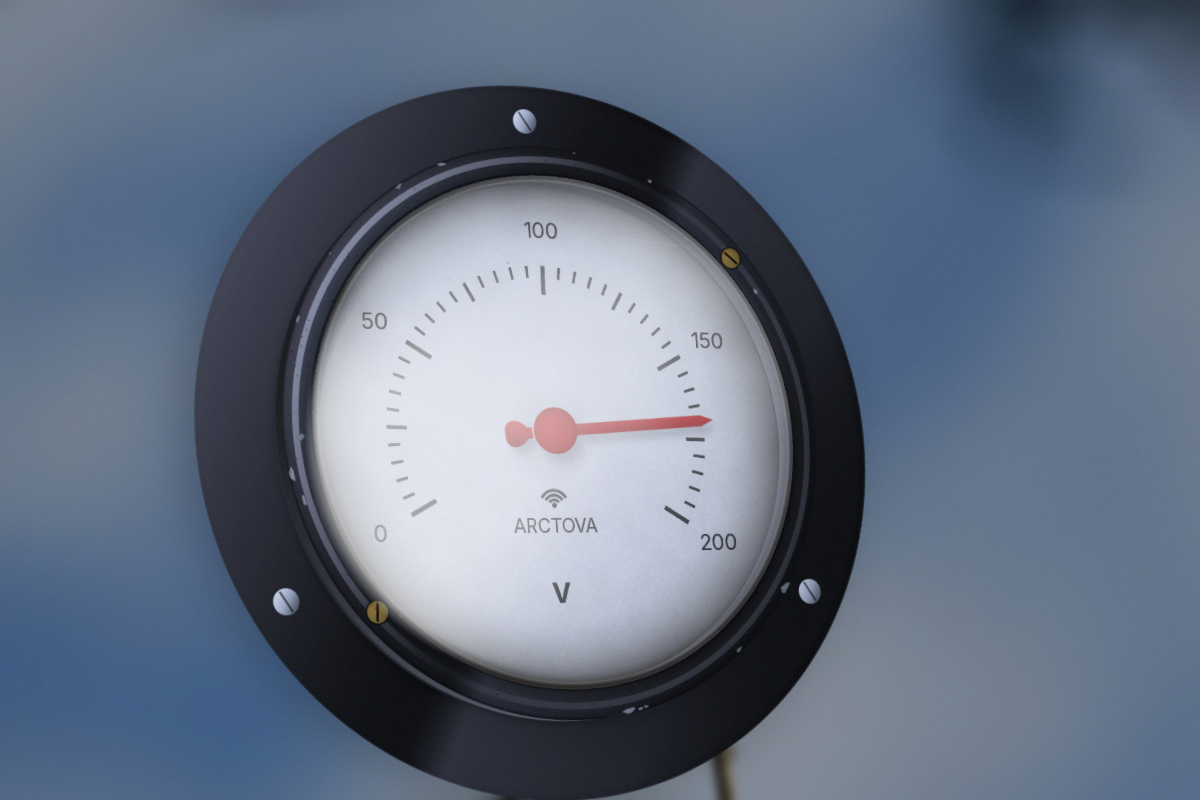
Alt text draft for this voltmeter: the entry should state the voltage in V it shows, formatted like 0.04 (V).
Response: 170 (V)
